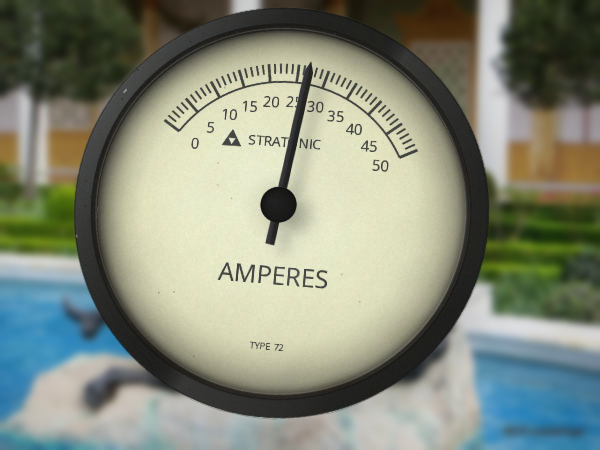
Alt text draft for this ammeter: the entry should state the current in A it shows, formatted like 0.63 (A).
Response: 27 (A)
